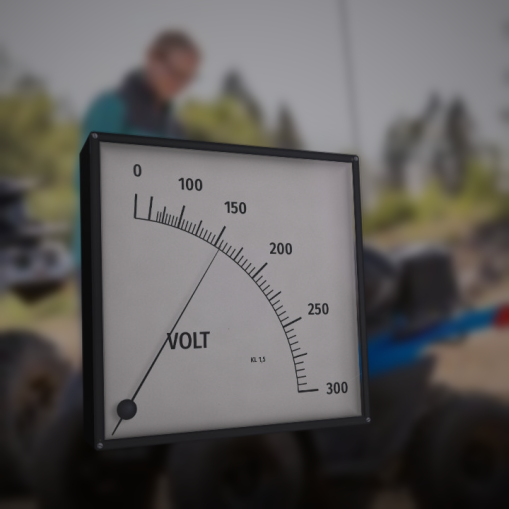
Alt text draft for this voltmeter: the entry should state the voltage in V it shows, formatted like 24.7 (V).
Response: 155 (V)
